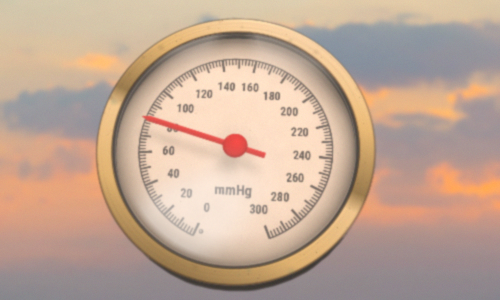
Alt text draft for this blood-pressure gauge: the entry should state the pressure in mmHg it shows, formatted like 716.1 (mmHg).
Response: 80 (mmHg)
